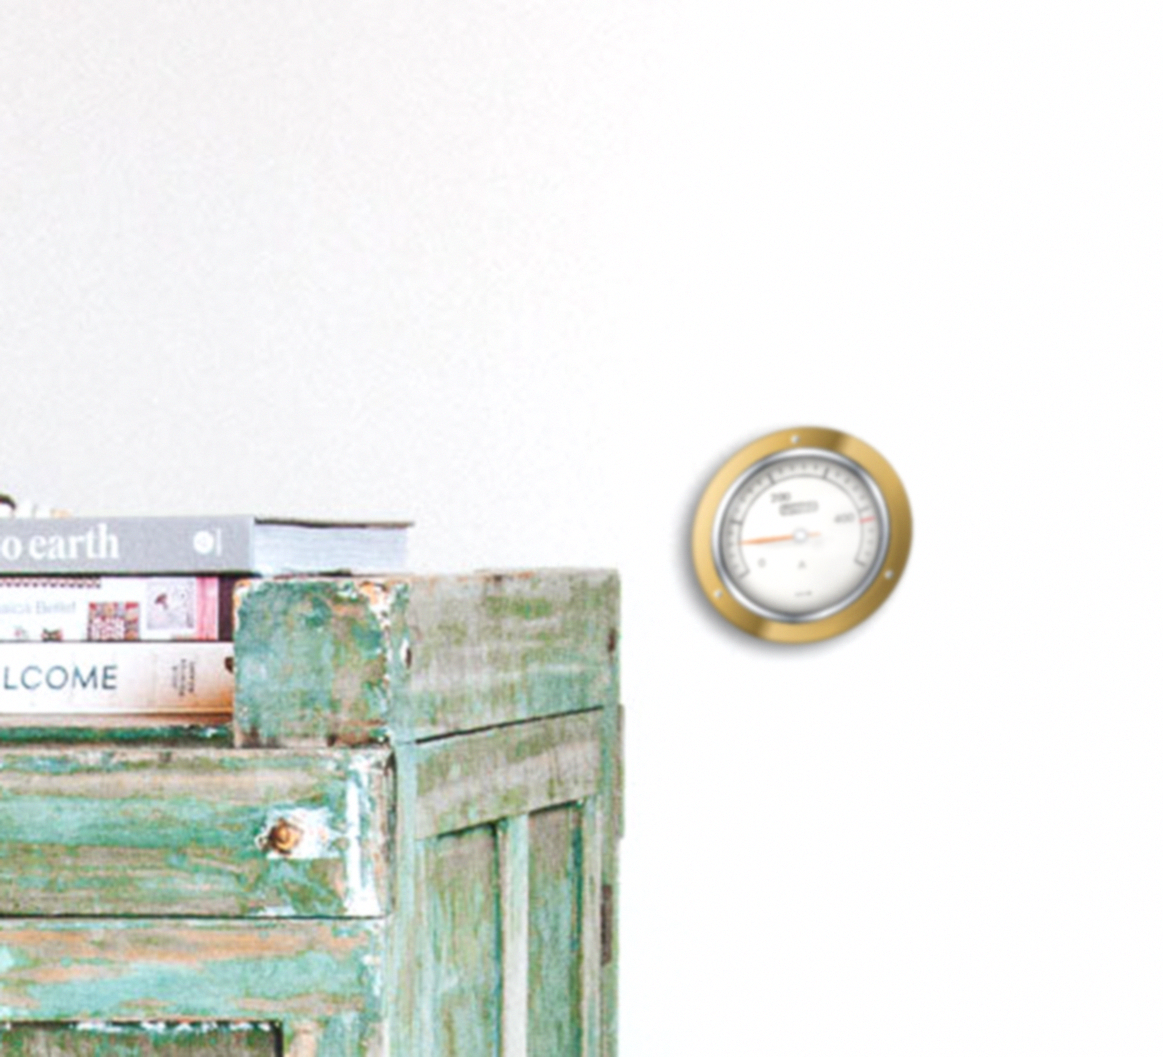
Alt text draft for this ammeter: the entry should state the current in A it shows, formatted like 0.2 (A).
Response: 60 (A)
